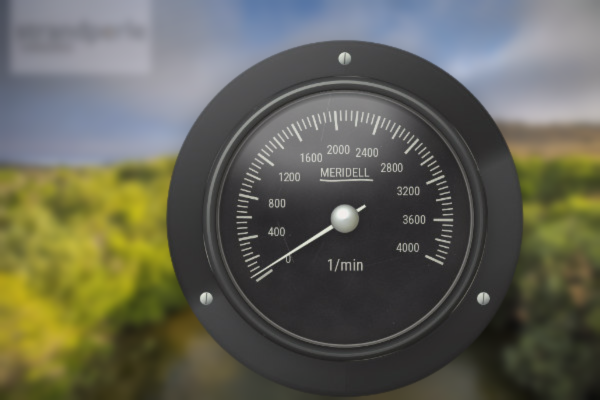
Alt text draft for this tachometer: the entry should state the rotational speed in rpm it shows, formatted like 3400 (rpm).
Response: 50 (rpm)
